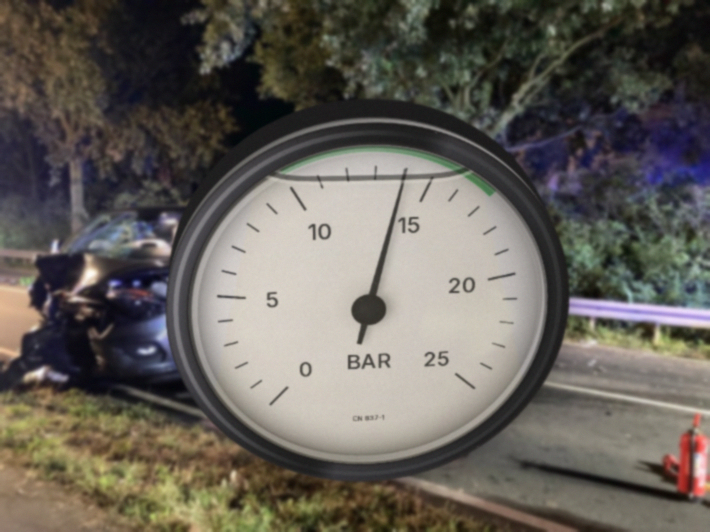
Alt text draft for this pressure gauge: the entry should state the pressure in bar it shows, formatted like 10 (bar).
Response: 14 (bar)
